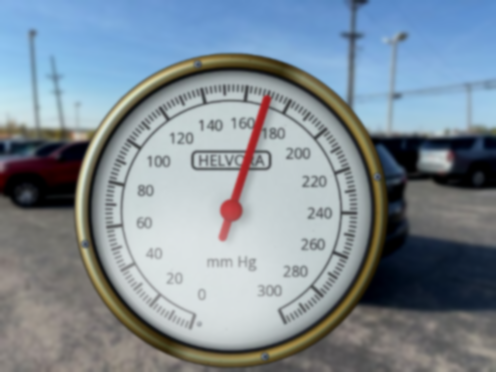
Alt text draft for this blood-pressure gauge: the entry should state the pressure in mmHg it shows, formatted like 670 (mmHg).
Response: 170 (mmHg)
